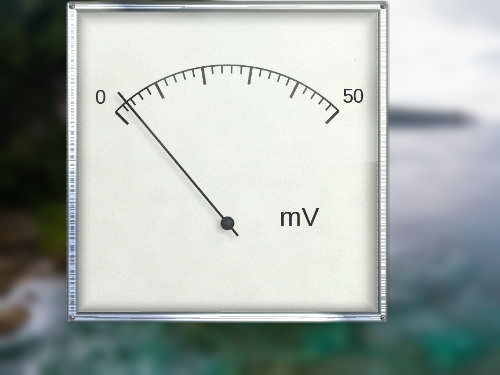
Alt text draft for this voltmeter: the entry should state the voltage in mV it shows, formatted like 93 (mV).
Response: 3 (mV)
